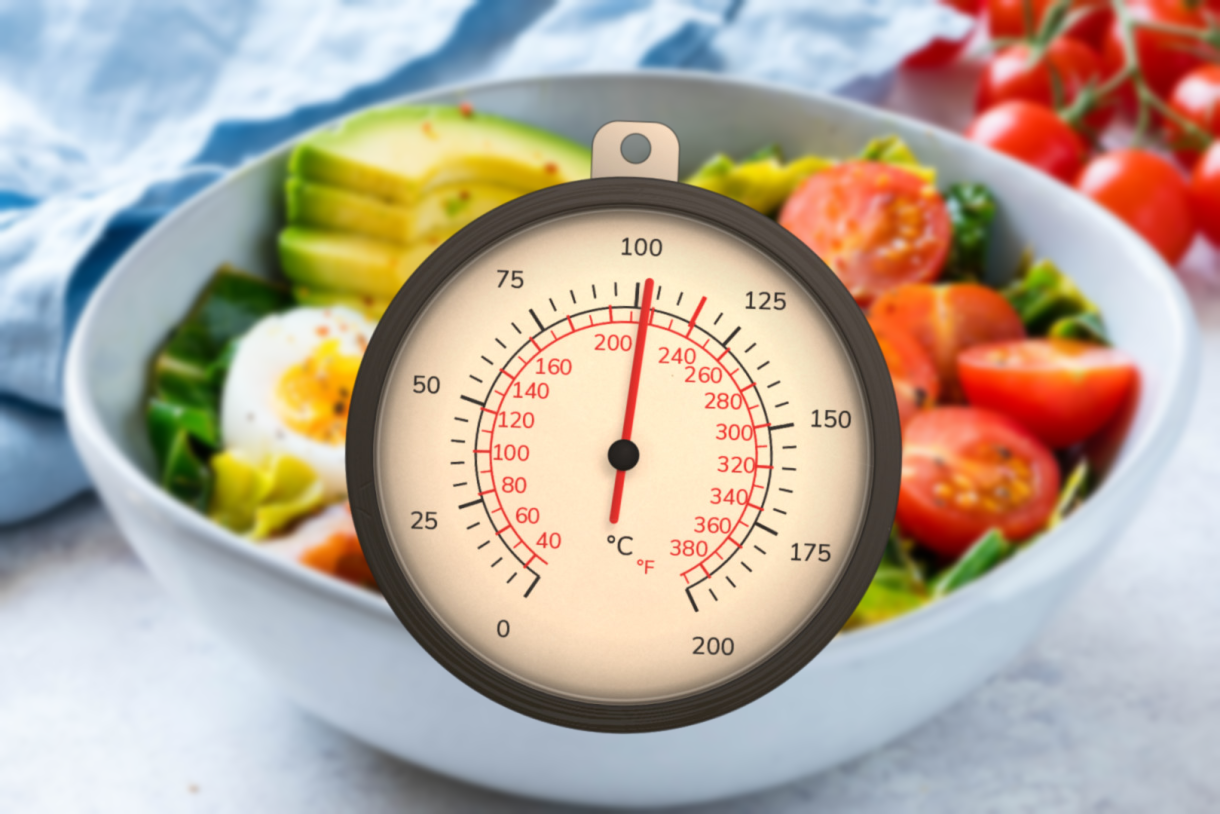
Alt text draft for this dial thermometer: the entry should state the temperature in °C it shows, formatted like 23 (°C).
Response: 102.5 (°C)
